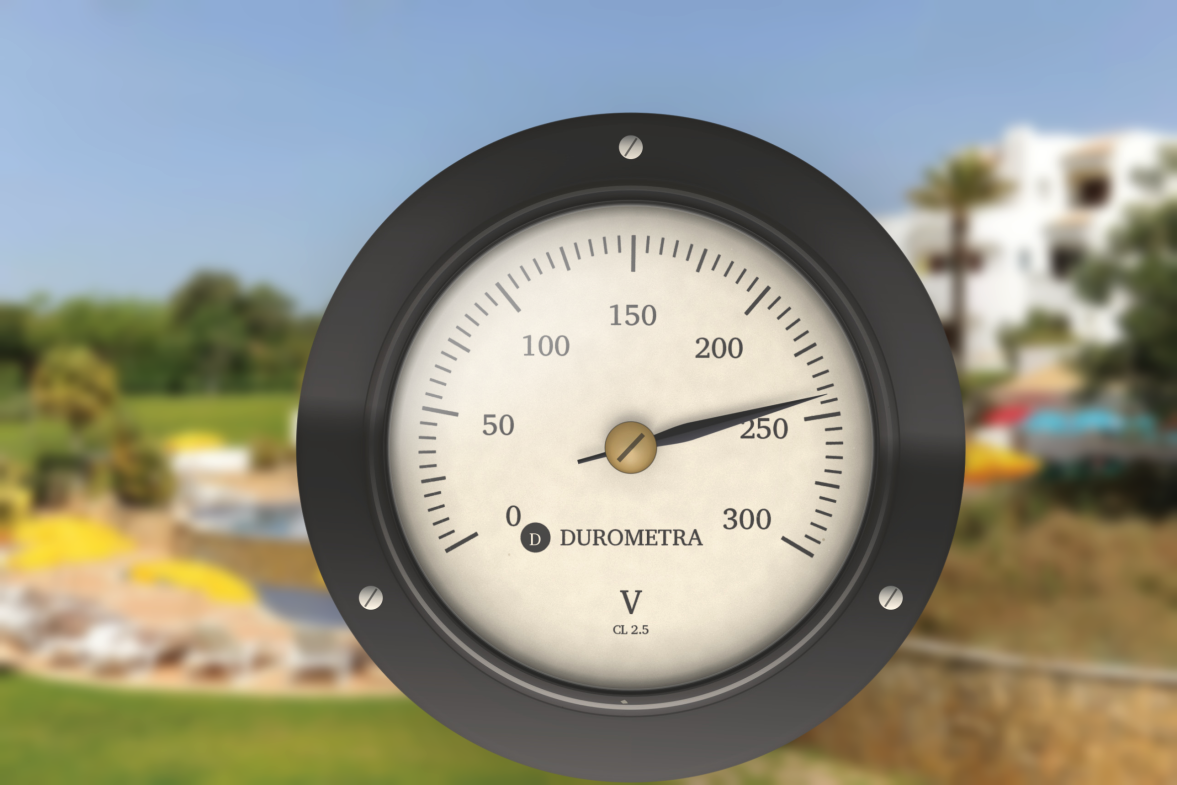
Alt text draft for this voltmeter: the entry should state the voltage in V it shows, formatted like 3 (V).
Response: 242.5 (V)
